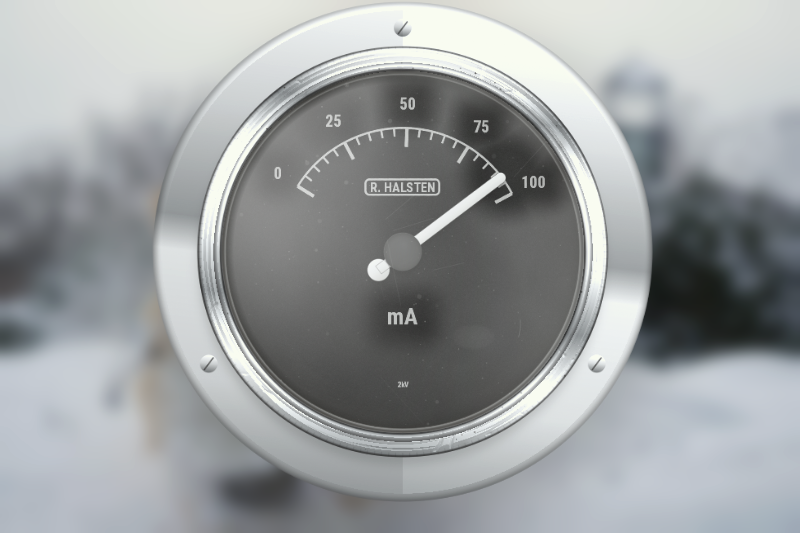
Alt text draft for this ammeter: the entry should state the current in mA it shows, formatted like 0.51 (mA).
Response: 92.5 (mA)
